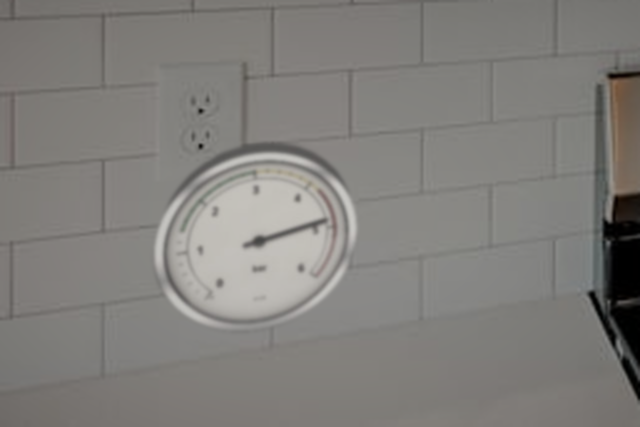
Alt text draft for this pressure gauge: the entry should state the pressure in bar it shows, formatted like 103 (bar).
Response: 4.8 (bar)
